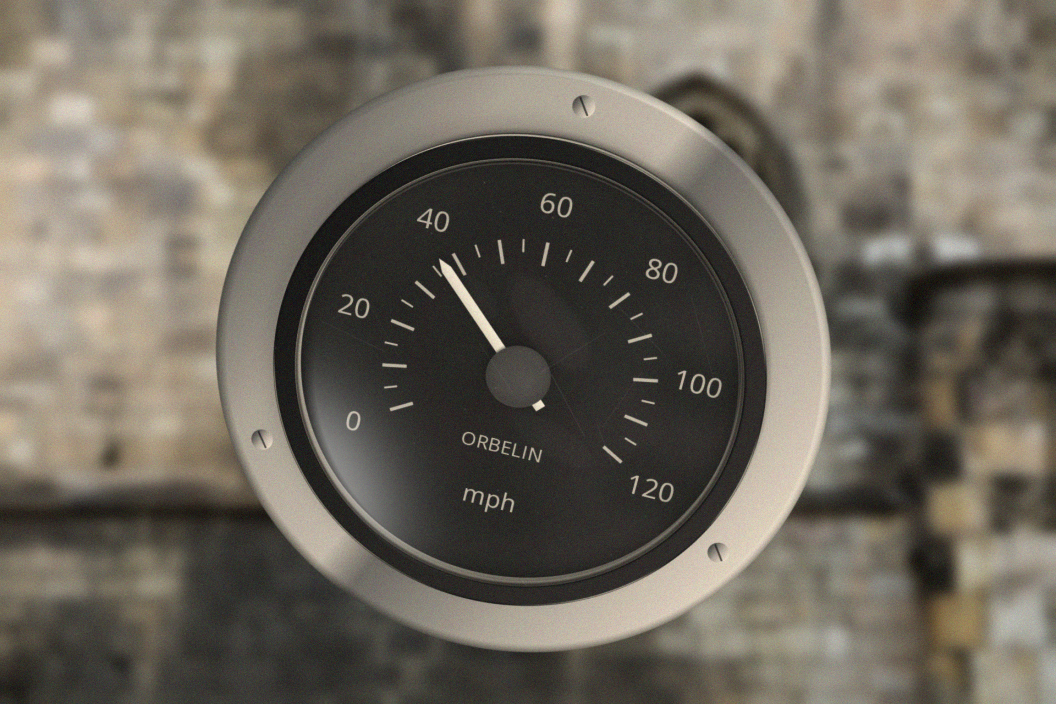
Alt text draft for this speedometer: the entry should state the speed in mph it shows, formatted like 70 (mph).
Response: 37.5 (mph)
